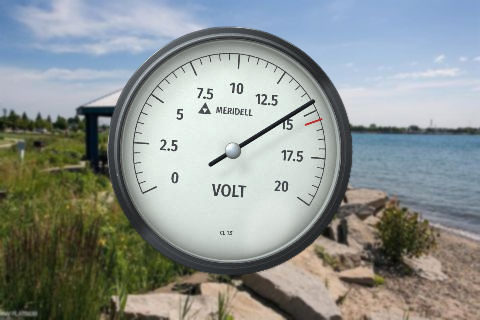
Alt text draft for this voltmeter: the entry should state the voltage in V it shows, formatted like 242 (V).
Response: 14.5 (V)
